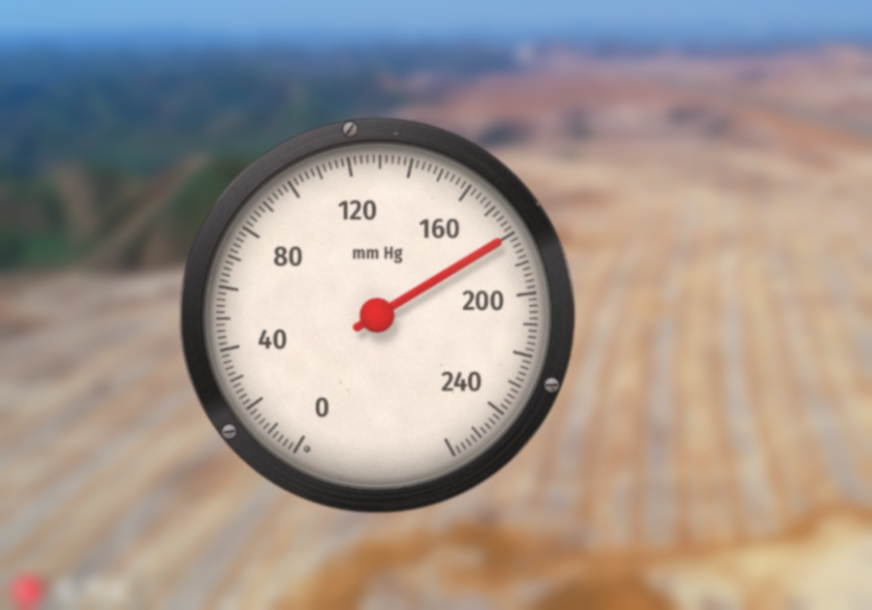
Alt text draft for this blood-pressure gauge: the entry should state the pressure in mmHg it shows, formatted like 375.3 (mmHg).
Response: 180 (mmHg)
